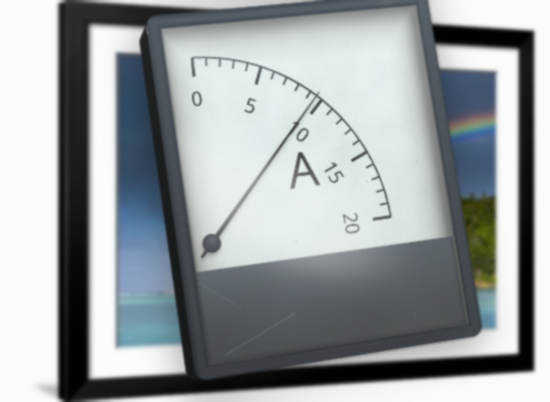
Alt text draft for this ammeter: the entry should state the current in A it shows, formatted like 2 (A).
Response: 9.5 (A)
